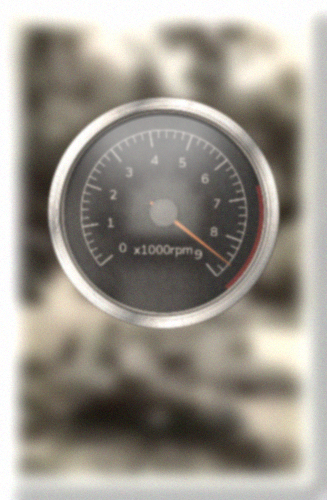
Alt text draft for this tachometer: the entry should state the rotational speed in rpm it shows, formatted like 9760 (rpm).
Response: 8600 (rpm)
